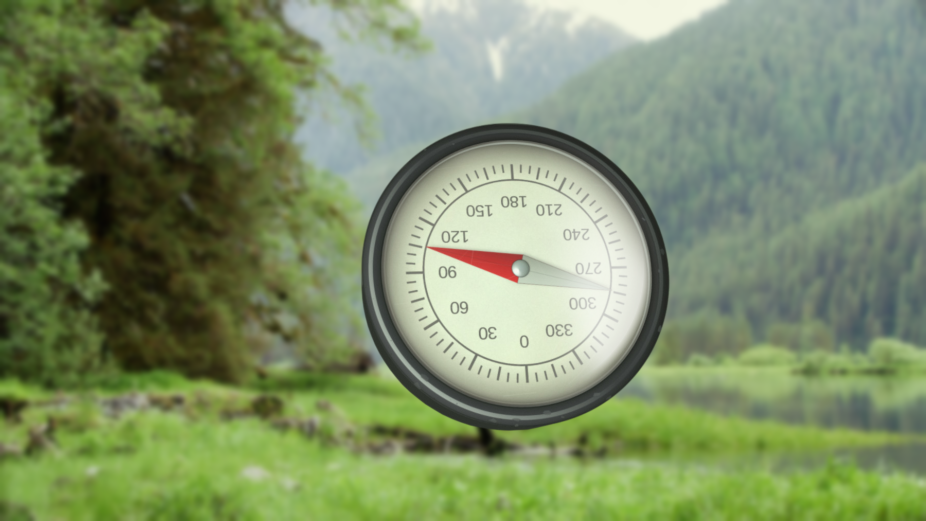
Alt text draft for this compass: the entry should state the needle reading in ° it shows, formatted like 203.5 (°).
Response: 105 (°)
